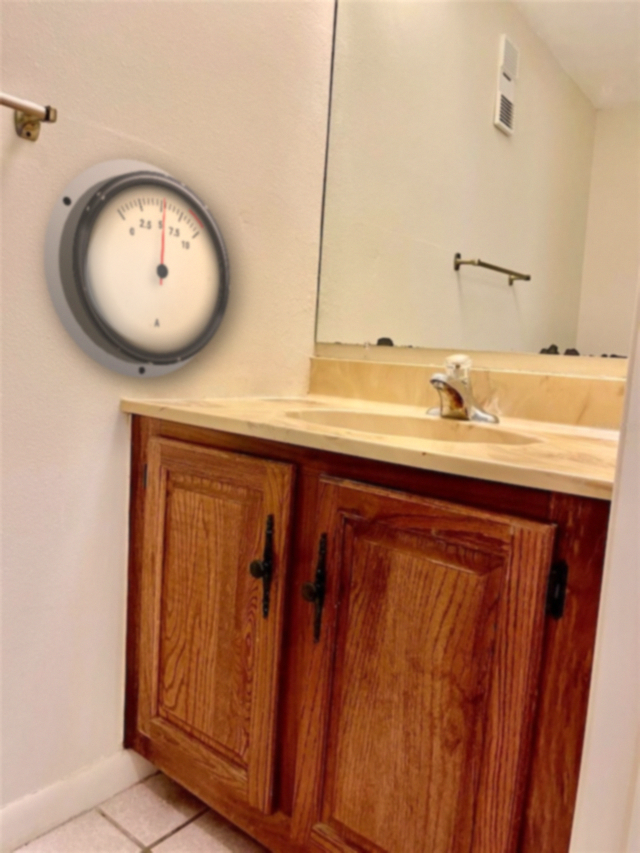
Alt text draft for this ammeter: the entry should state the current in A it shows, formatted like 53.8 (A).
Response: 5 (A)
